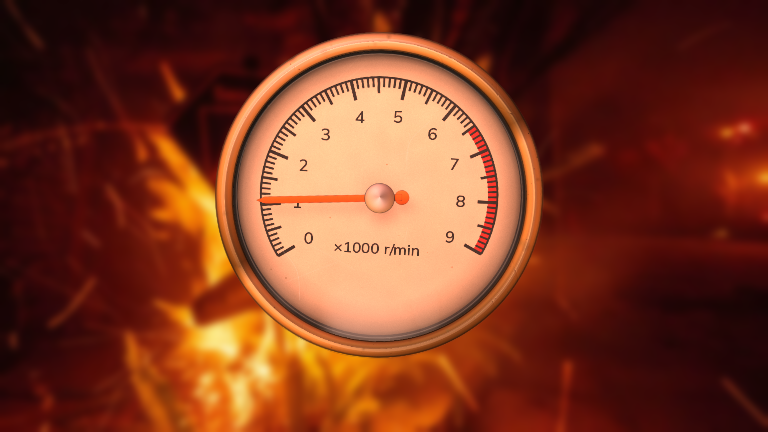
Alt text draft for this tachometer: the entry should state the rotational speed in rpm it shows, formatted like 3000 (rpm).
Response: 1100 (rpm)
